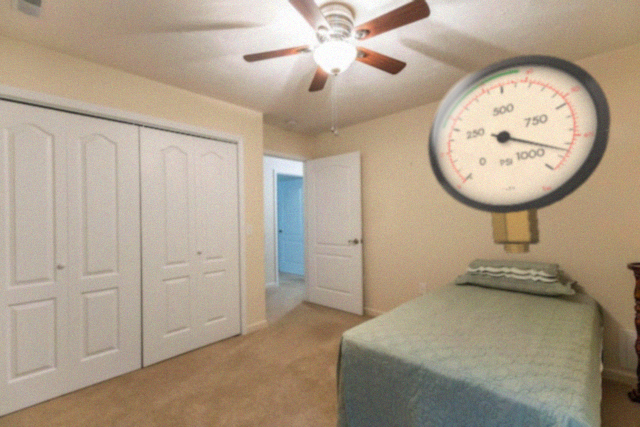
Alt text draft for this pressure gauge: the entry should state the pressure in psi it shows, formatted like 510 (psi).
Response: 925 (psi)
